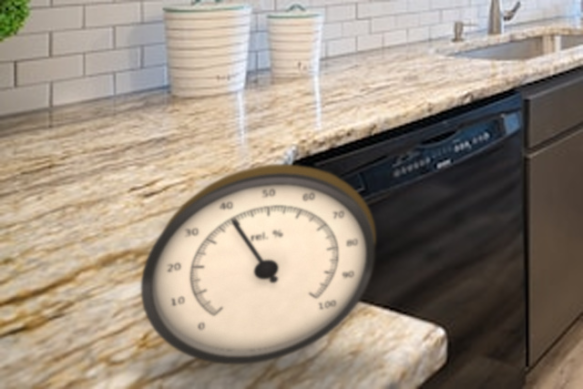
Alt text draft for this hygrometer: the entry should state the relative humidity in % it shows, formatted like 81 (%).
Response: 40 (%)
